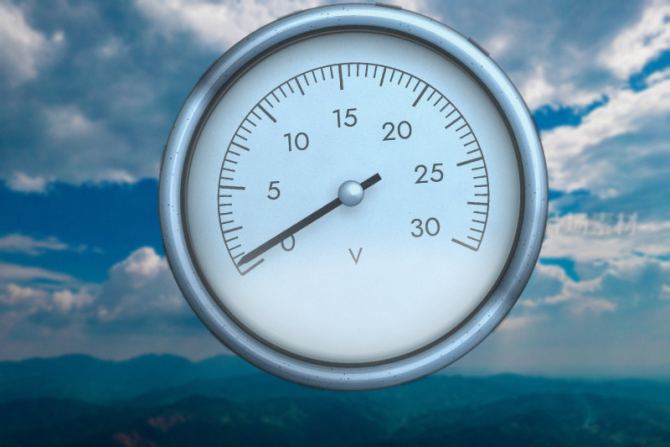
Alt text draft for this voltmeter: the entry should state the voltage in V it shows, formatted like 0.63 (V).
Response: 0.5 (V)
